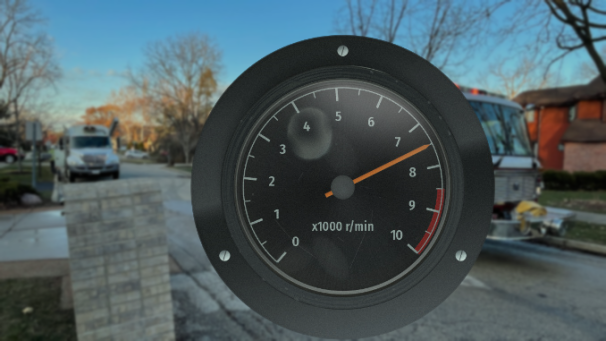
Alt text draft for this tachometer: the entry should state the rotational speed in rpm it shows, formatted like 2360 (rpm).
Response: 7500 (rpm)
